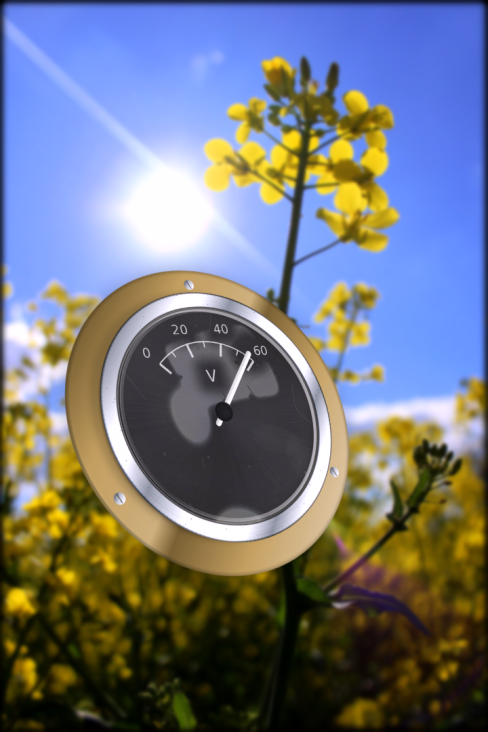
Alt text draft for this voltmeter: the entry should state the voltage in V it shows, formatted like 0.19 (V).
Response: 55 (V)
